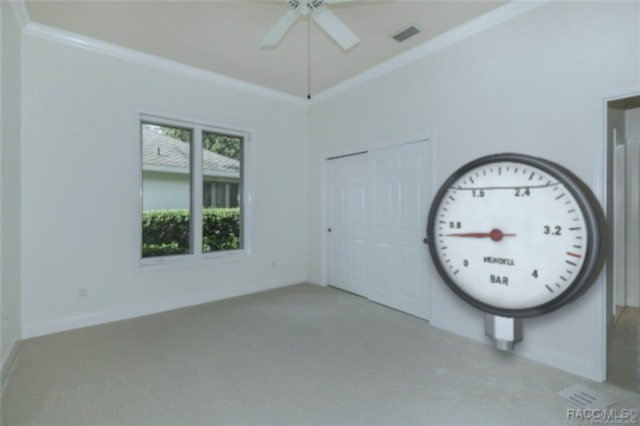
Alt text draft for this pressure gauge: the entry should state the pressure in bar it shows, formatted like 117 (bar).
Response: 0.6 (bar)
